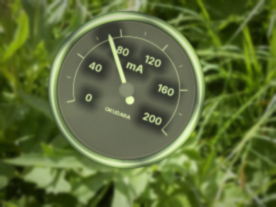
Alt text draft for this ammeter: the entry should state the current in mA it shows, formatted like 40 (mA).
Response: 70 (mA)
